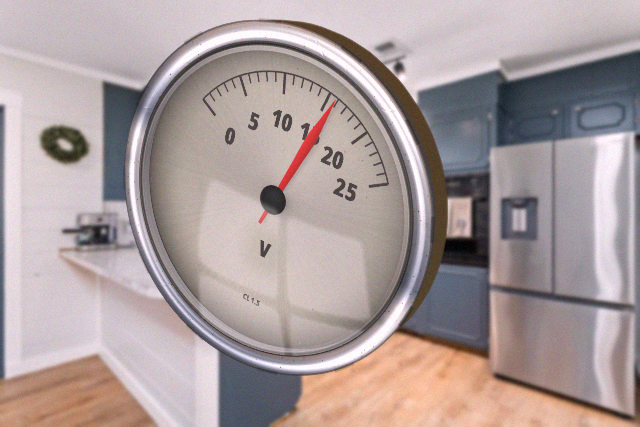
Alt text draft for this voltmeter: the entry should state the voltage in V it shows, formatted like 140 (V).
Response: 16 (V)
